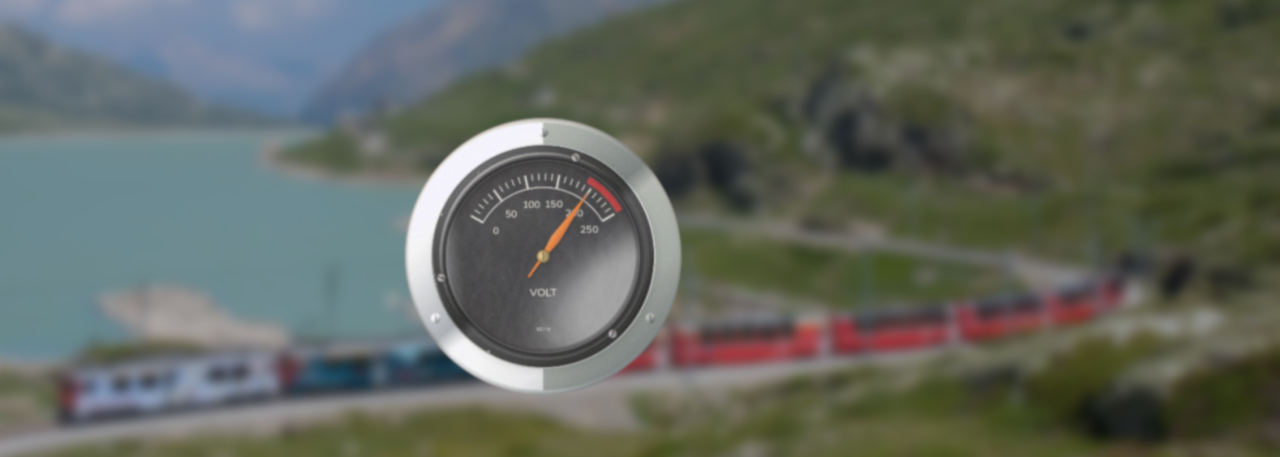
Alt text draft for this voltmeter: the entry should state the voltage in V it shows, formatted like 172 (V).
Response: 200 (V)
